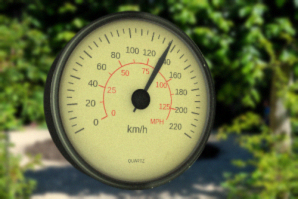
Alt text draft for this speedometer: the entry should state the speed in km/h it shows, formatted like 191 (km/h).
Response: 135 (km/h)
